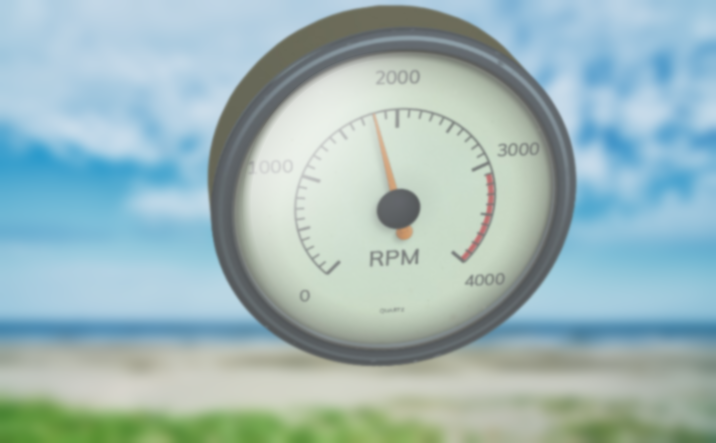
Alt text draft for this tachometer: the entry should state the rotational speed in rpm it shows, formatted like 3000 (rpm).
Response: 1800 (rpm)
